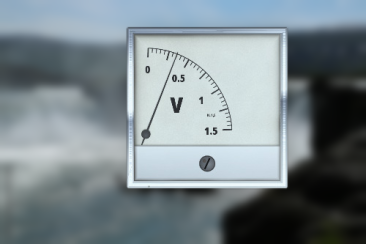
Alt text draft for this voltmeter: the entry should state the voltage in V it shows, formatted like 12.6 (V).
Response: 0.35 (V)
